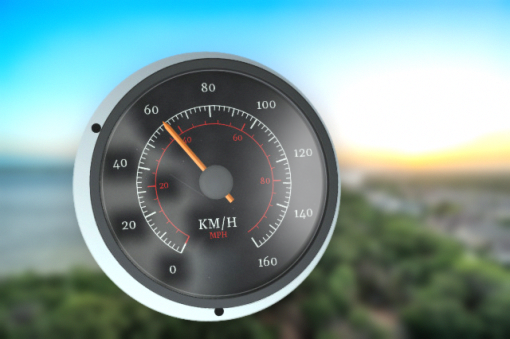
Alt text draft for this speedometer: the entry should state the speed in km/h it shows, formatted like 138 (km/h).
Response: 60 (km/h)
